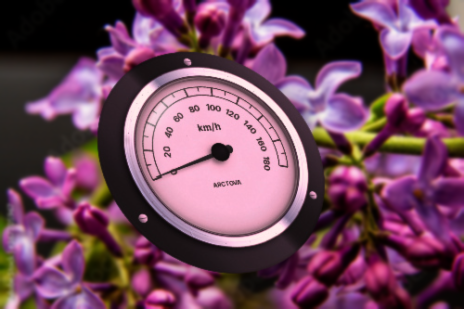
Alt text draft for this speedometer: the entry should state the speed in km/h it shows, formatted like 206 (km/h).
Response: 0 (km/h)
